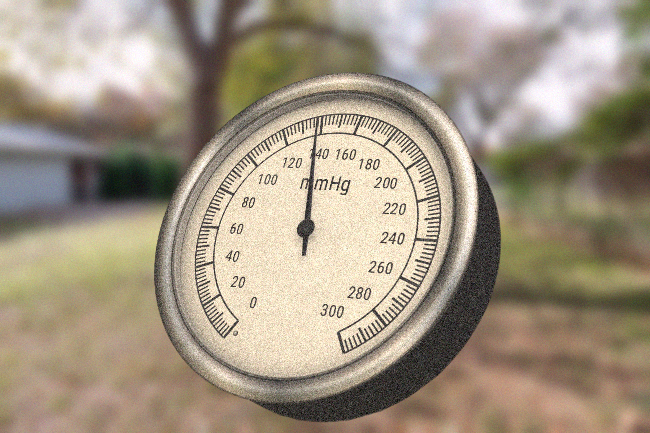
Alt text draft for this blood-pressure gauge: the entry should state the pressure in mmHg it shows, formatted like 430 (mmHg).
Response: 140 (mmHg)
